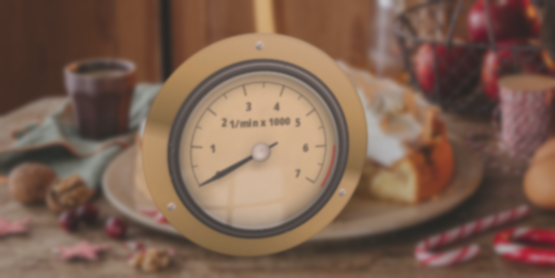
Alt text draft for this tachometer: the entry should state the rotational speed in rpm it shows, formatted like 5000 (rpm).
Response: 0 (rpm)
